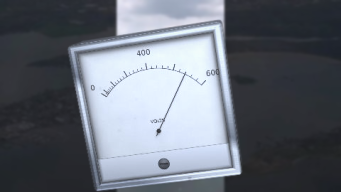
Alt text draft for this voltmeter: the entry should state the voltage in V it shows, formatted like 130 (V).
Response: 540 (V)
